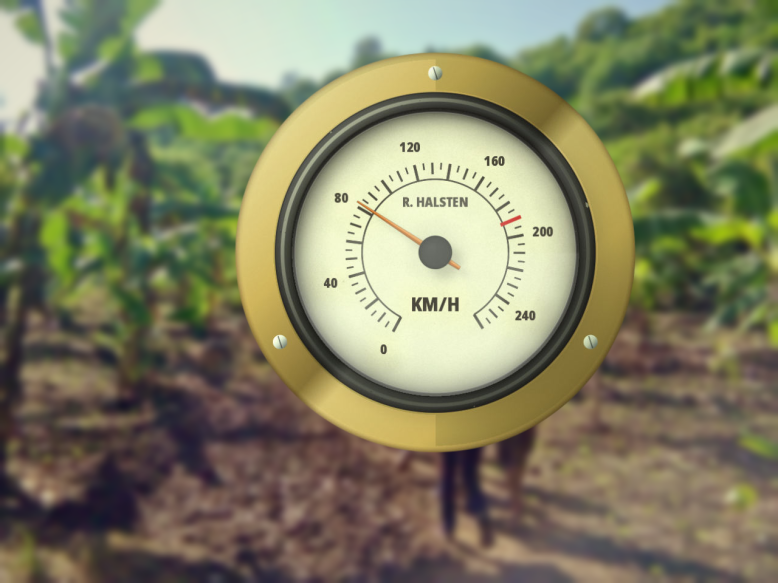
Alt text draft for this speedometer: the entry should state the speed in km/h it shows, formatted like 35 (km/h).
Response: 82.5 (km/h)
